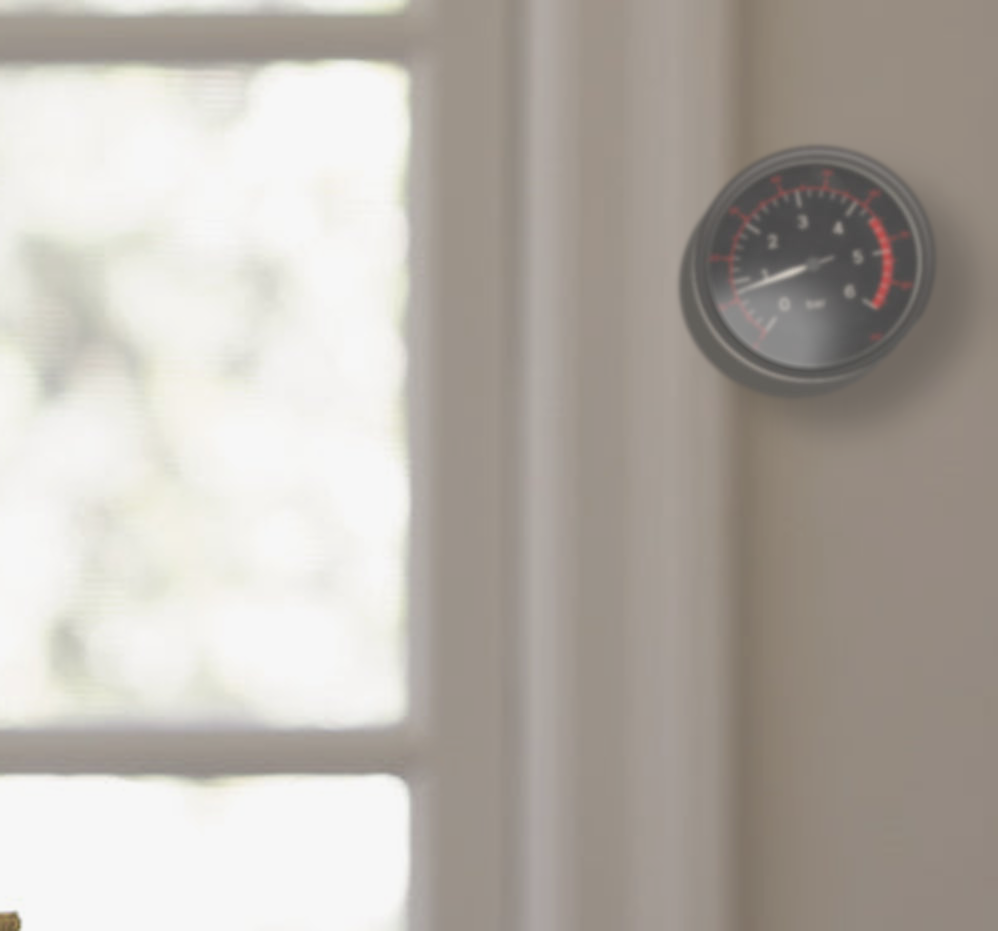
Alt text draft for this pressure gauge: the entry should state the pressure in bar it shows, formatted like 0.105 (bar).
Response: 0.8 (bar)
